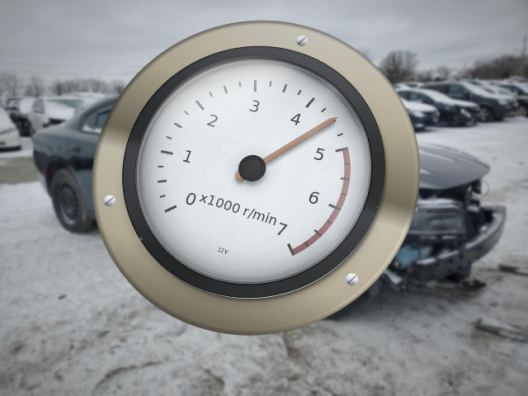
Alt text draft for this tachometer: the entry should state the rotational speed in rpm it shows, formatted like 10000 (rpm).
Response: 4500 (rpm)
